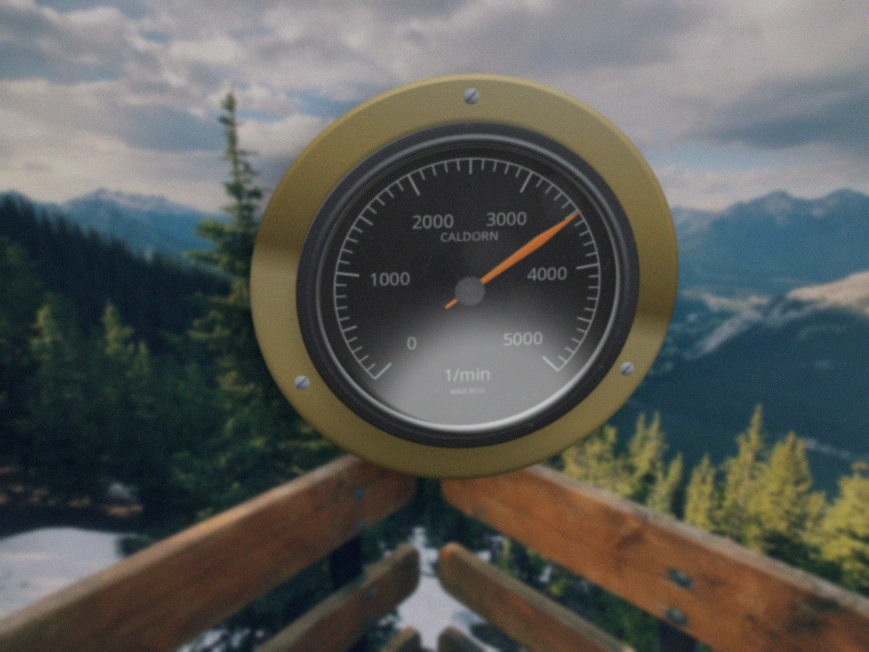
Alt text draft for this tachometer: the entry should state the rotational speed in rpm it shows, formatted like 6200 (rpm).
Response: 3500 (rpm)
